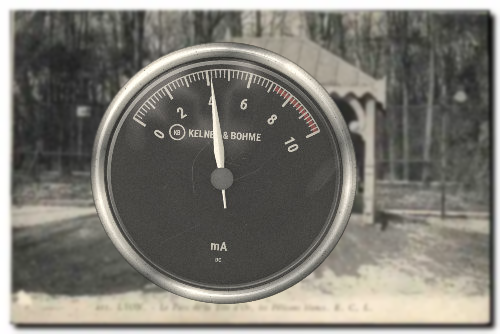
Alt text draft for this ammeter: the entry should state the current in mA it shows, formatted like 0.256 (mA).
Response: 4.2 (mA)
